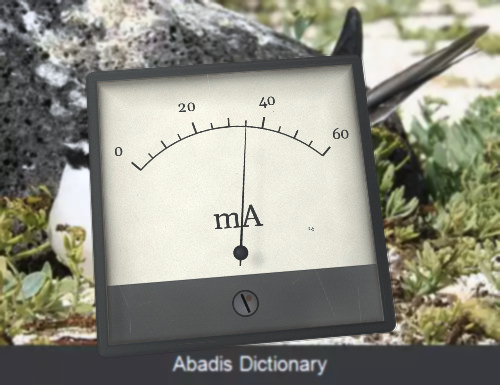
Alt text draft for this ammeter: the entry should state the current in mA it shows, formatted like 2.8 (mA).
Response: 35 (mA)
